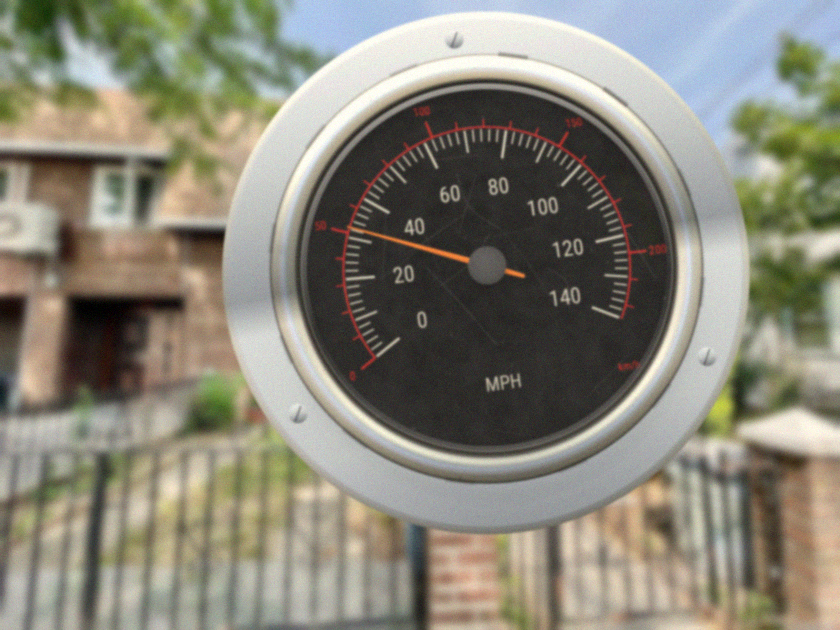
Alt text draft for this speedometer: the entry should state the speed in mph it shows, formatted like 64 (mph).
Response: 32 (mph)
